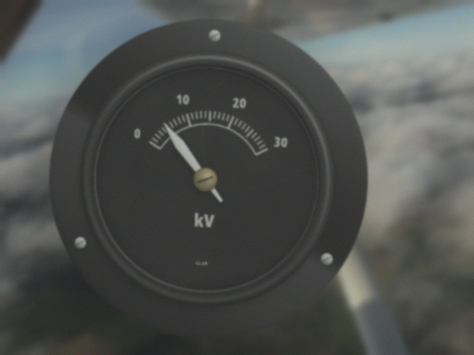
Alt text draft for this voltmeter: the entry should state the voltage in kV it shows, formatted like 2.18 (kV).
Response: 5 (kV)
